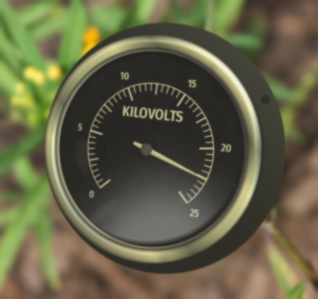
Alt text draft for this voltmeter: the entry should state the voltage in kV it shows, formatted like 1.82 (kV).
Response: 22.5 (kV)
